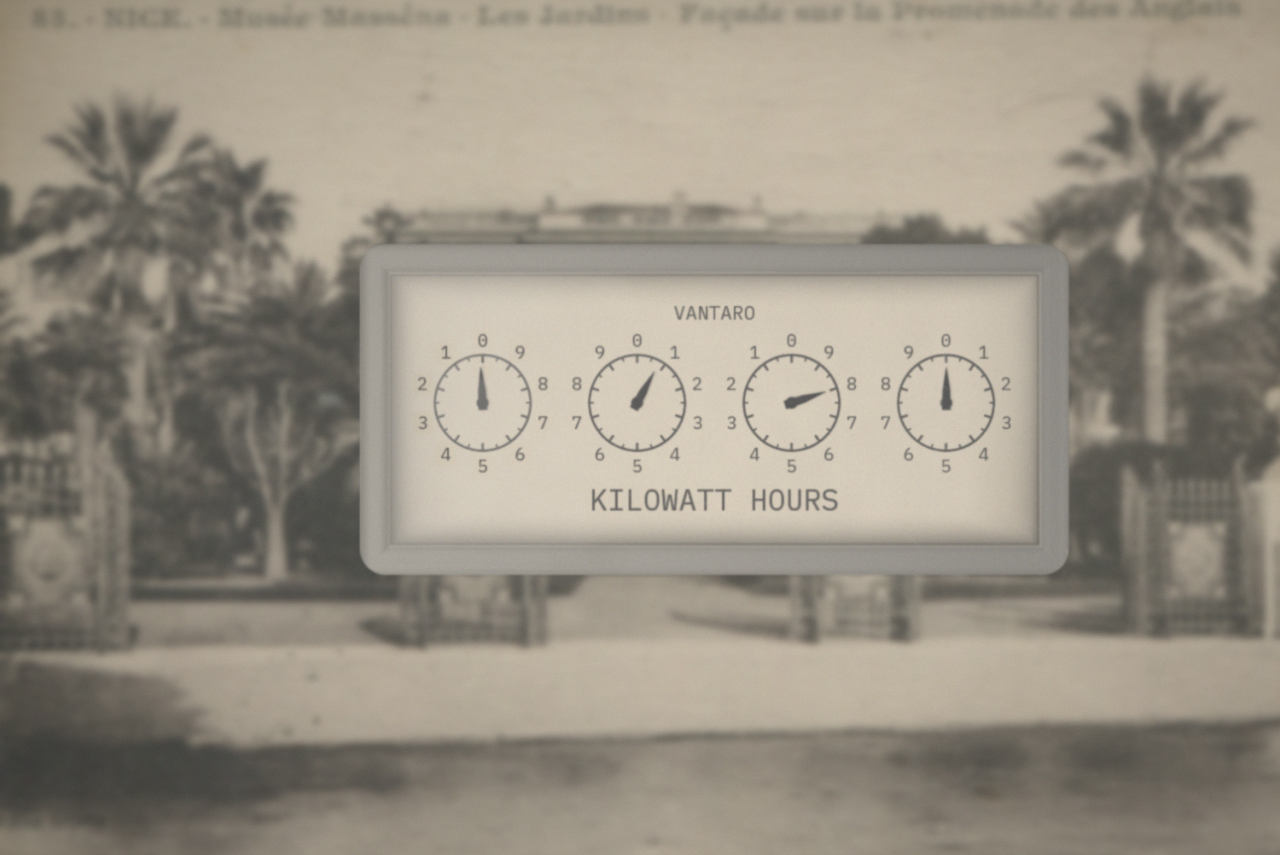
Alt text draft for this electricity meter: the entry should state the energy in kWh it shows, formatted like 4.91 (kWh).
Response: 80 (kWh)
